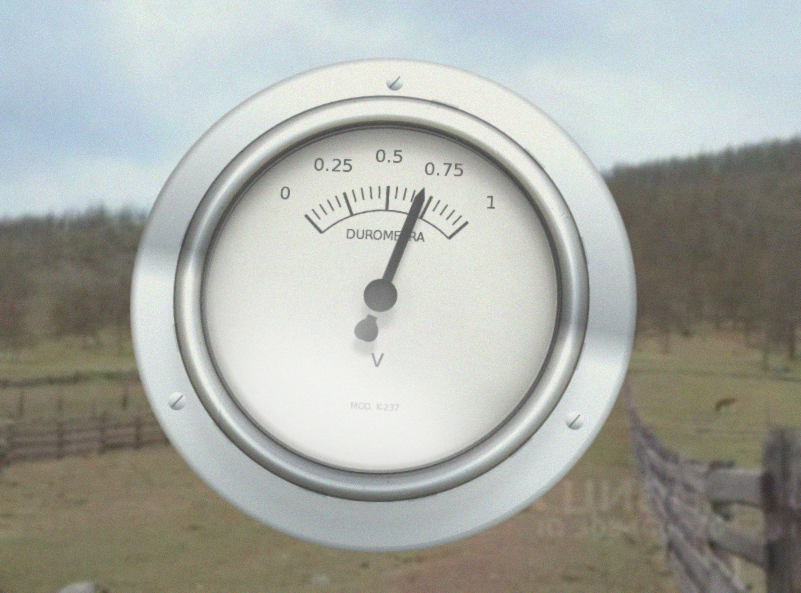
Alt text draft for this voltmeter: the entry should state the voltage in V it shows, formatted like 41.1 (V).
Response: 0.7 (V)
